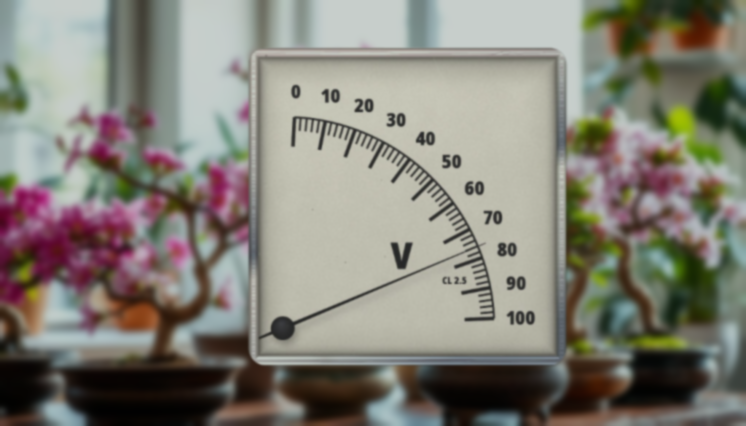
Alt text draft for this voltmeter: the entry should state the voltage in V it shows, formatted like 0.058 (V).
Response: 76 (V)
